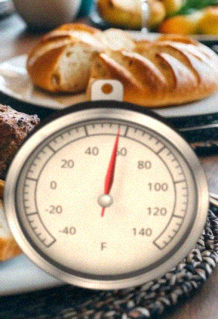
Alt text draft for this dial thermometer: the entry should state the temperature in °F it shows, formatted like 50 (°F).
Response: 56 (°F)
